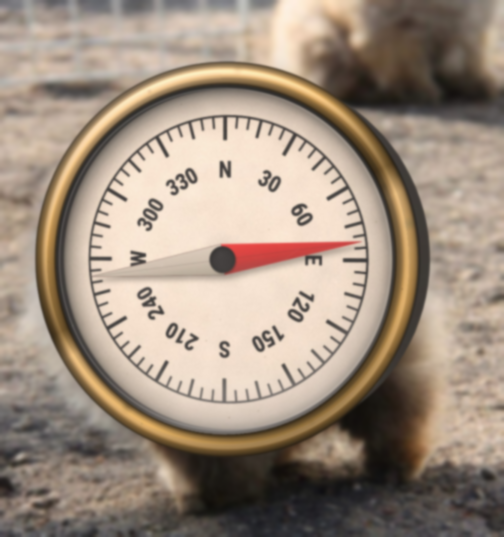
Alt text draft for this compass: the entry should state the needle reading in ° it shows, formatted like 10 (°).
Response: 82.5 (°)
